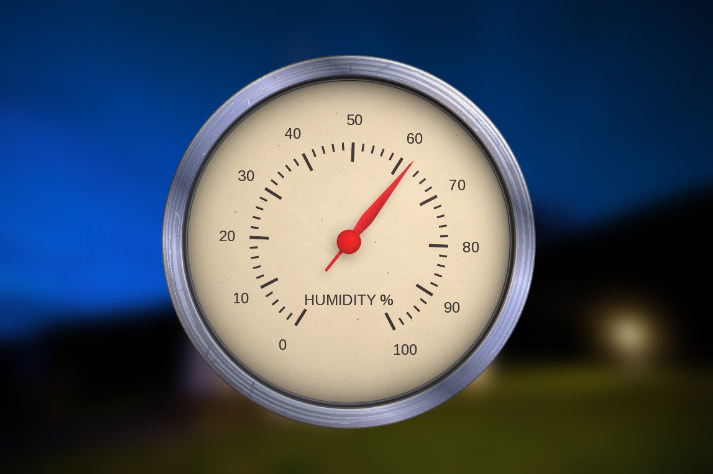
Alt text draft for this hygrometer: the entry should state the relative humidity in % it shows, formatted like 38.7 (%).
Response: 62 (%)
